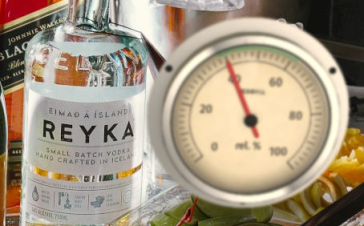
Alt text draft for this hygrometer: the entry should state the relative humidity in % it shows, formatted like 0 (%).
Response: 40 (%)
